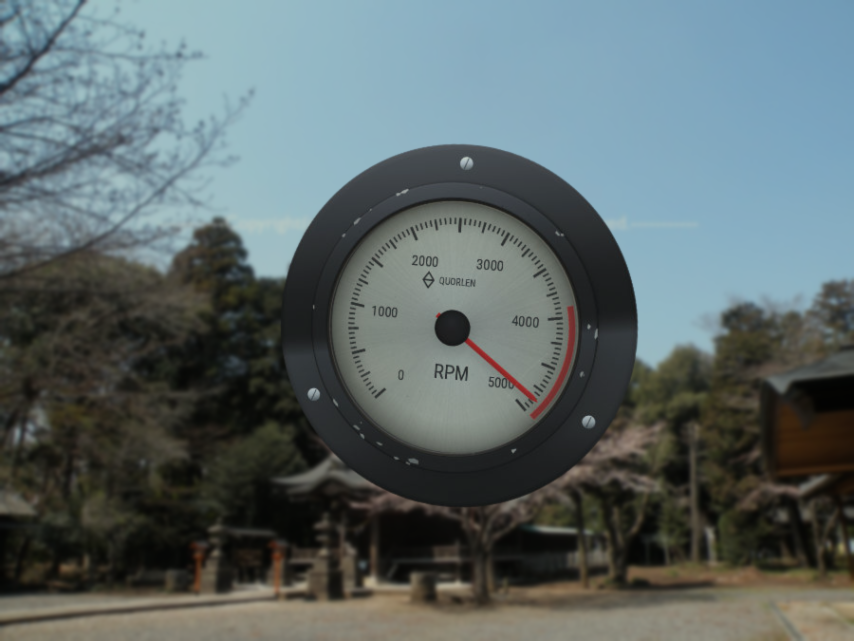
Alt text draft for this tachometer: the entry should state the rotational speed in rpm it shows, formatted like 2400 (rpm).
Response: 4850 (rpm)
